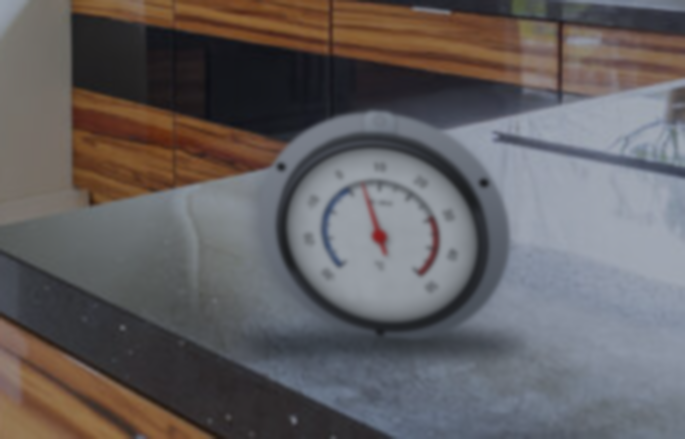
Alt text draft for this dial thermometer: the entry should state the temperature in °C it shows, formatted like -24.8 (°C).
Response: 5 (°C)
